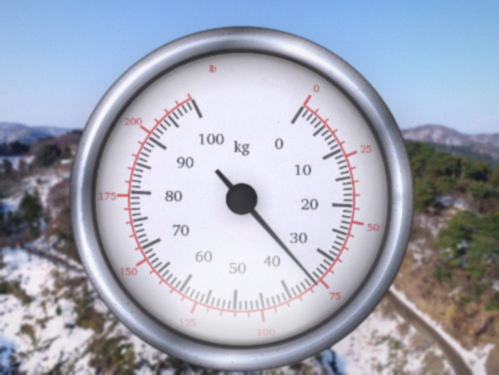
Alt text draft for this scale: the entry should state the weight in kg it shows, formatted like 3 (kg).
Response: 35 (kg)
